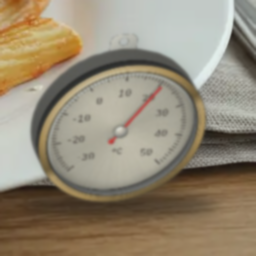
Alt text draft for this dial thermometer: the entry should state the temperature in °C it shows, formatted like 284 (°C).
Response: 20 (°C)
